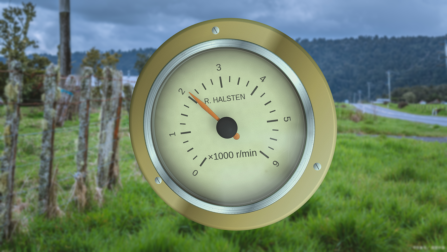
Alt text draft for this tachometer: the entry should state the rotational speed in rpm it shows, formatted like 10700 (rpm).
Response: 2125 (rpm)
